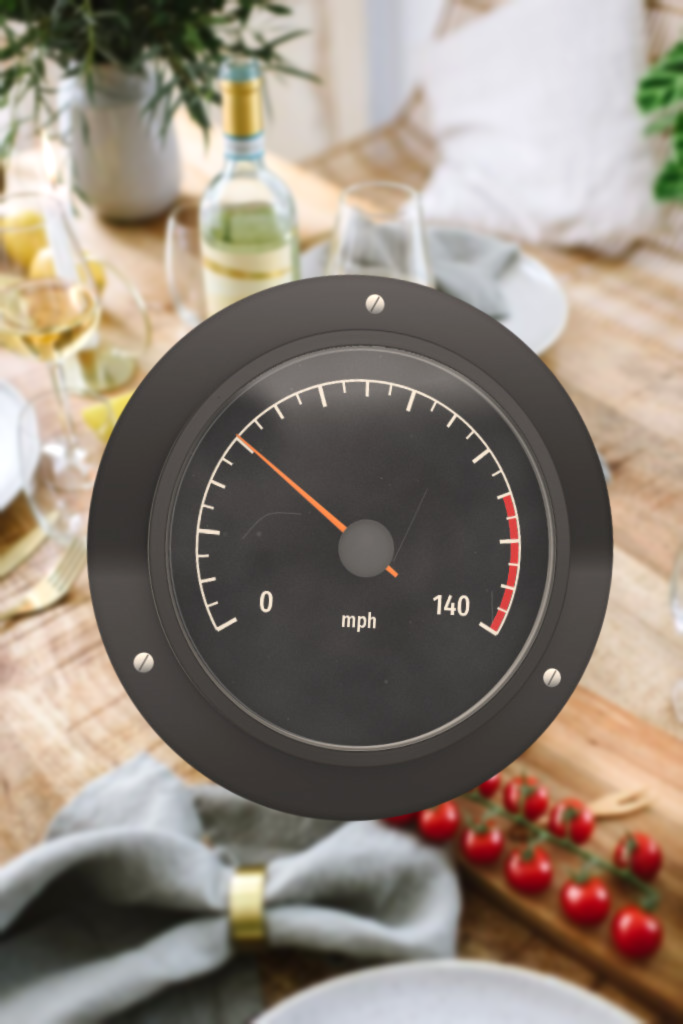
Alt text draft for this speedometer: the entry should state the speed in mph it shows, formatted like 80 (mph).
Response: 40 (mph)
